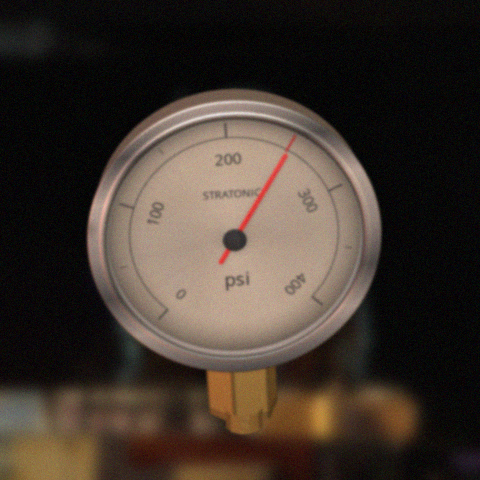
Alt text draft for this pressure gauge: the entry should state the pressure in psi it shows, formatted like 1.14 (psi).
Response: 250 (psi)
